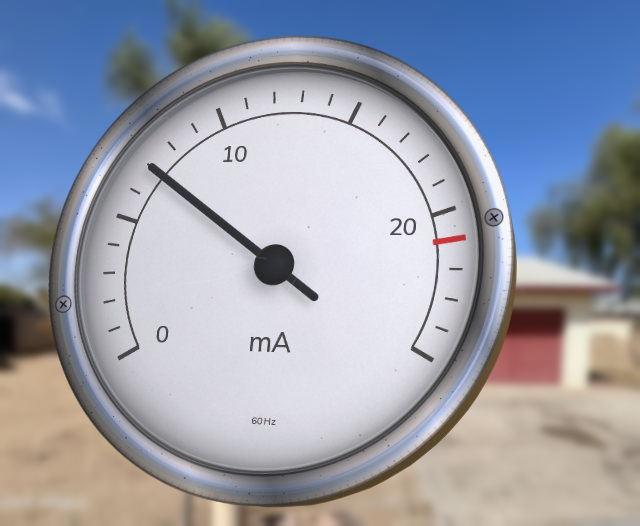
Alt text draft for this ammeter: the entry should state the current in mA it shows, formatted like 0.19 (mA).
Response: 7 (mA)
